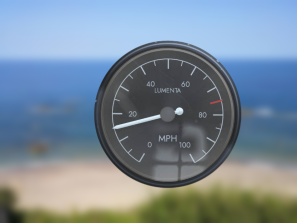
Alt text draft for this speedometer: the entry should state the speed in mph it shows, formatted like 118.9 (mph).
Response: 15 (mph)
